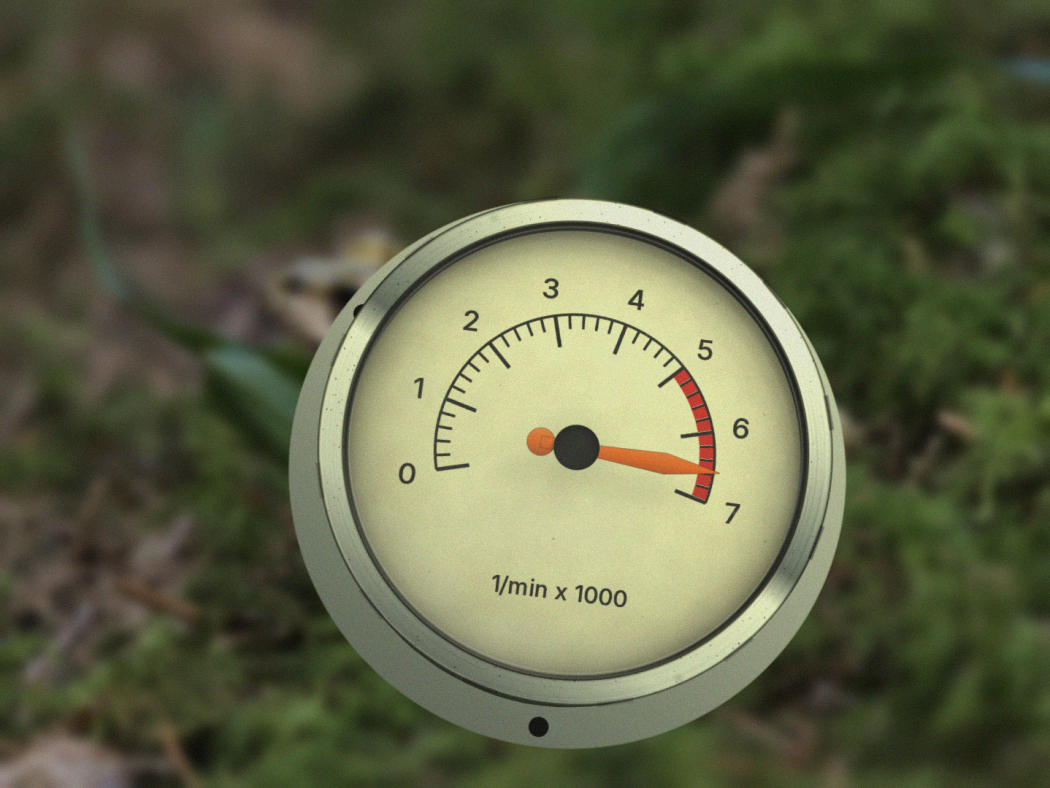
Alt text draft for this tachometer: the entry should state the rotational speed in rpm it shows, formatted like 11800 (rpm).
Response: 6600 (rpm)
